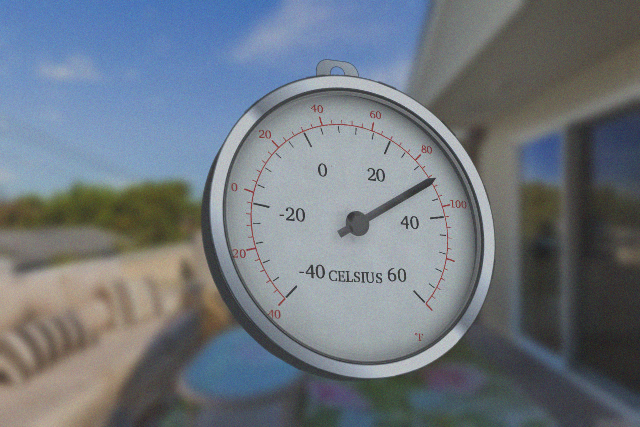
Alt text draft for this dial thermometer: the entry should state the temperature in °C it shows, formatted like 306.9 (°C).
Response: 32 (°C)
